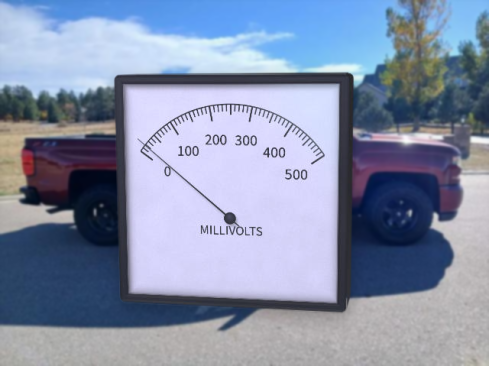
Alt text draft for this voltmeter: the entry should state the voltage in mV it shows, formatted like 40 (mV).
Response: 20 (mV)
